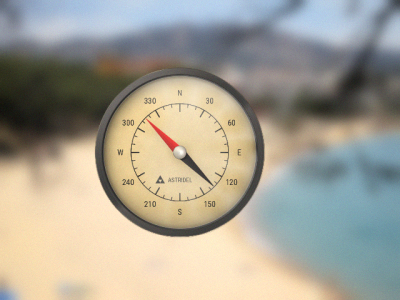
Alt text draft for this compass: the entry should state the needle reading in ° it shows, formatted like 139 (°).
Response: 315 (°)
